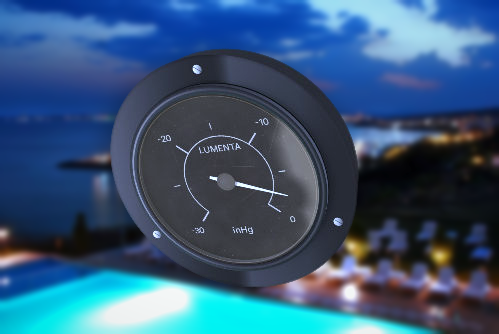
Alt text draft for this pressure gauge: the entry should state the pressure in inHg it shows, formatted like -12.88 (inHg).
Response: -2.5 (inHg)
